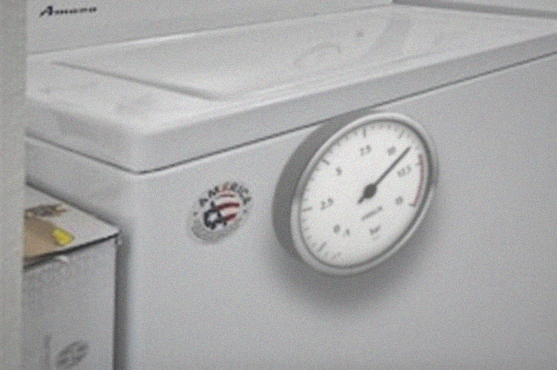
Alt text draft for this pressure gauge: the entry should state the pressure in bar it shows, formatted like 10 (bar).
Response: 11 (bar)
